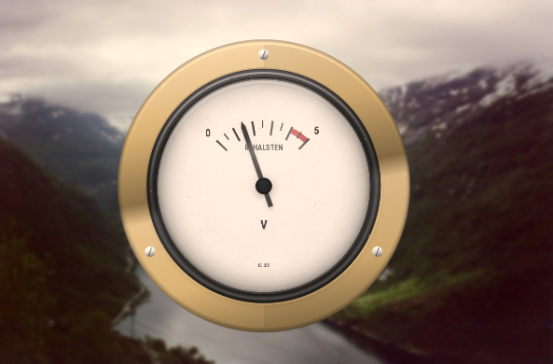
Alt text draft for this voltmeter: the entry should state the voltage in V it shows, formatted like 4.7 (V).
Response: 1.5 (V)
